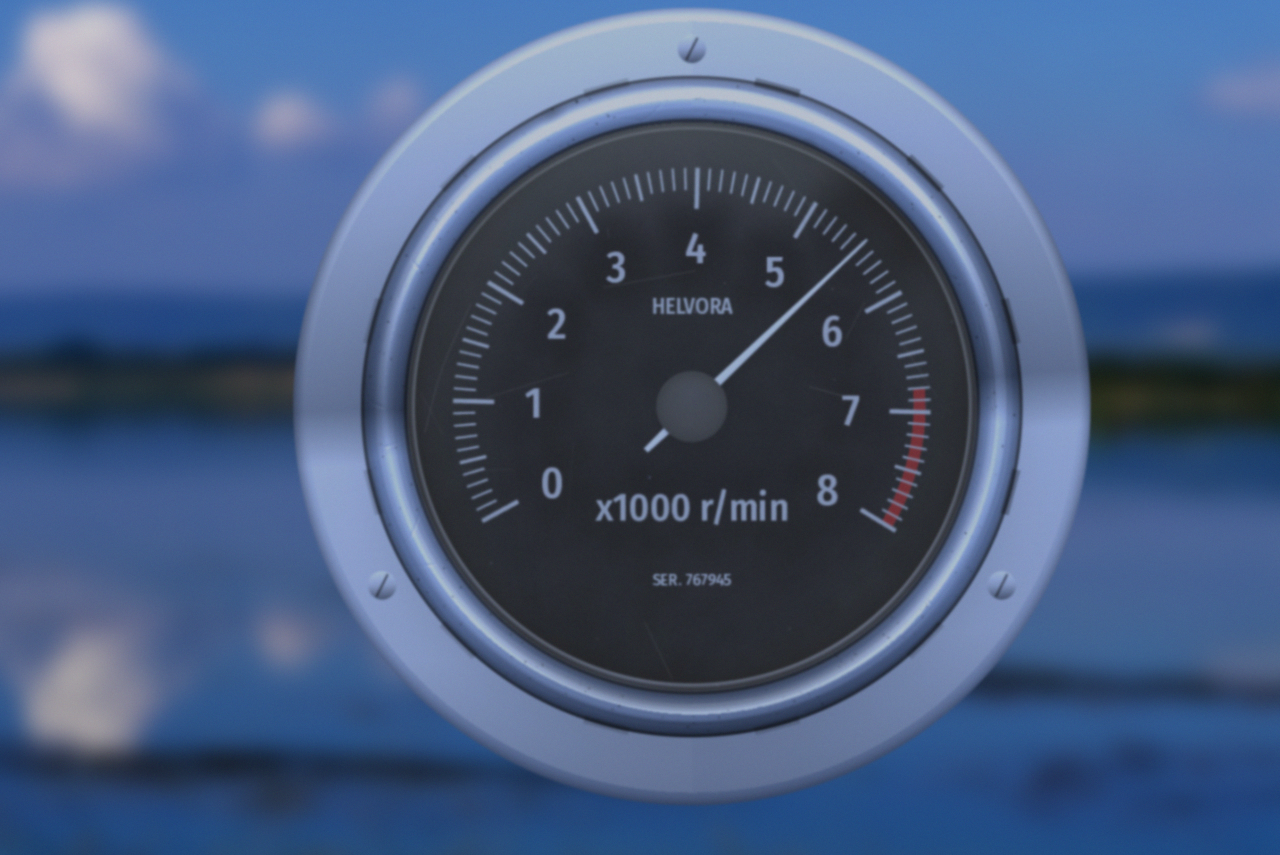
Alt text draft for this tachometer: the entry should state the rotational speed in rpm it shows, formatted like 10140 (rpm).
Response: 5500 (rpm)
